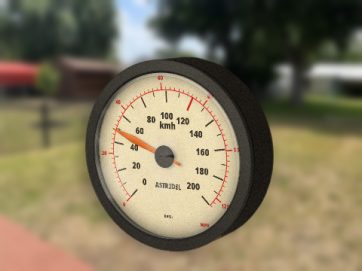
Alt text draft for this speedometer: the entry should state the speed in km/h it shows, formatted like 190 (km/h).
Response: 50 (km/h)
